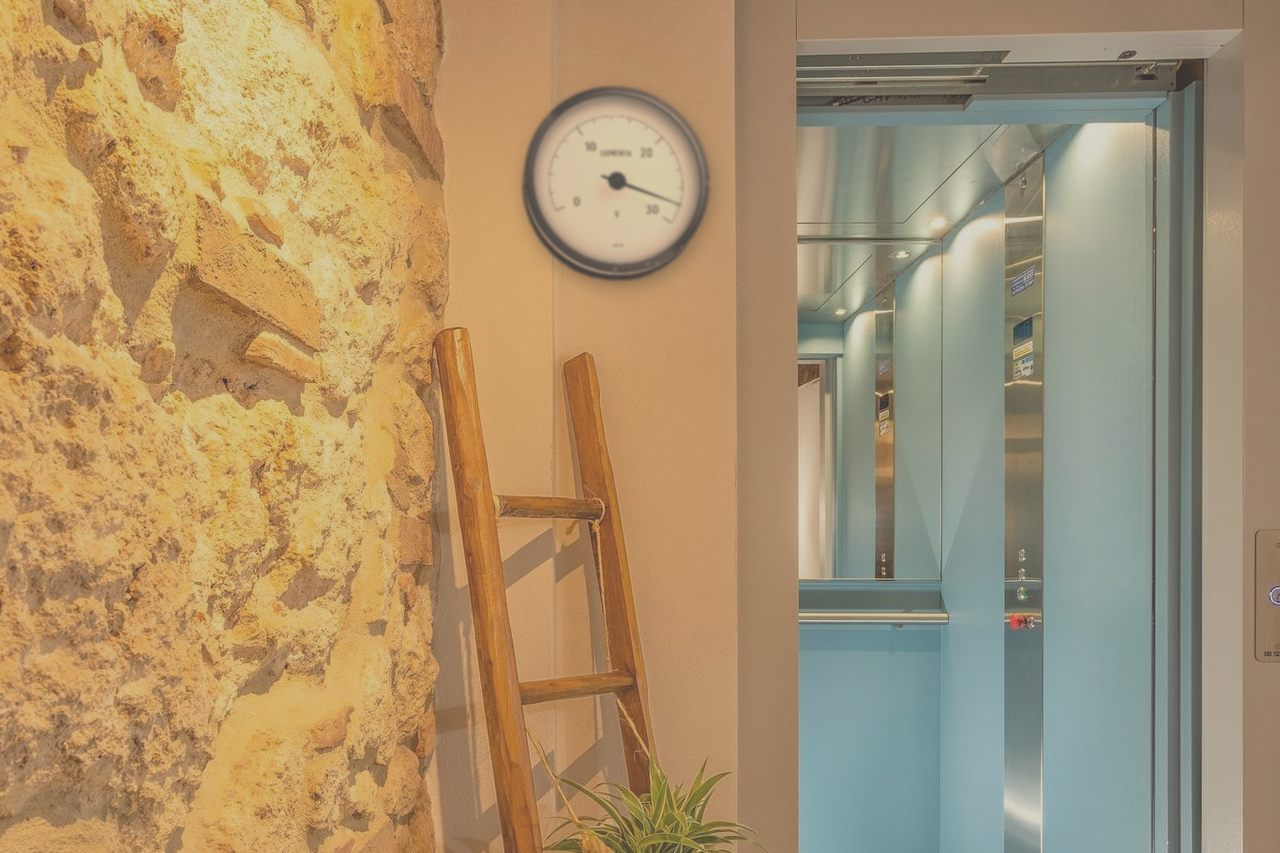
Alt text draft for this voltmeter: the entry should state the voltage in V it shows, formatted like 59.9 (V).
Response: 28 (V)
